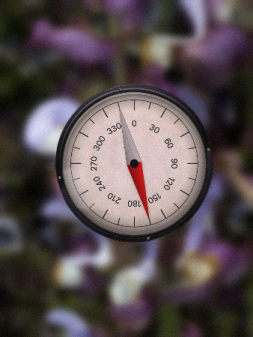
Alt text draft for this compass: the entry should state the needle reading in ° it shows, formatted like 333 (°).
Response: 165 (°)
